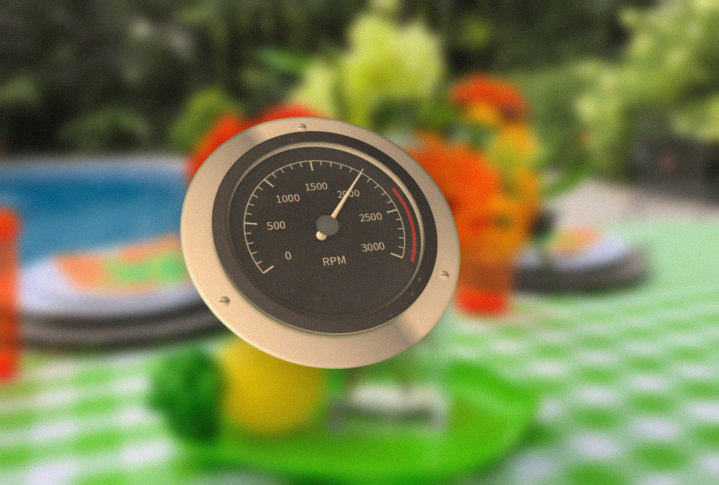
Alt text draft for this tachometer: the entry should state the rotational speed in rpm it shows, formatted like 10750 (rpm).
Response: 2000 (rpm)
